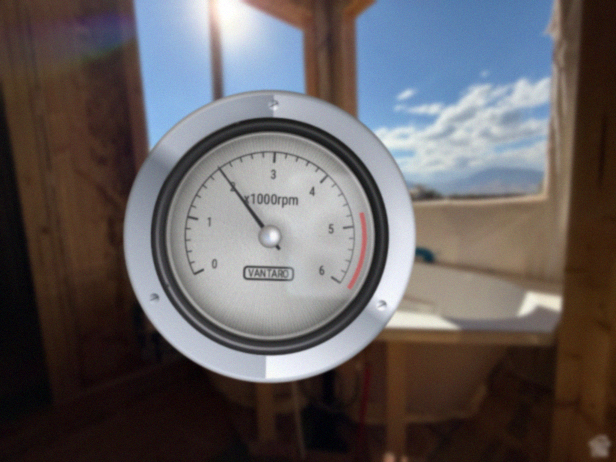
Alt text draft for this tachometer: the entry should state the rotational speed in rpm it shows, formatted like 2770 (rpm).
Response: 2000 (rpm)
